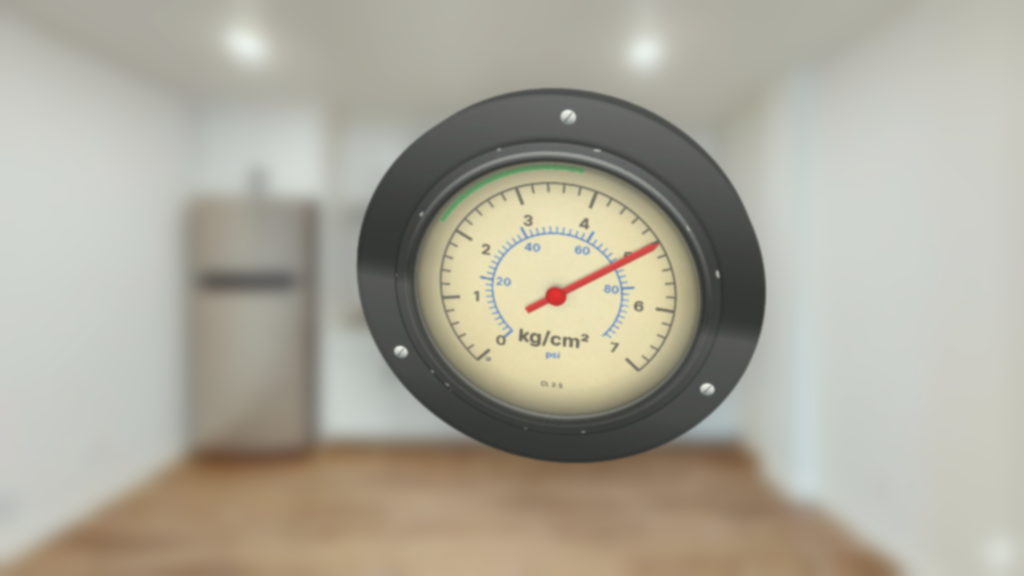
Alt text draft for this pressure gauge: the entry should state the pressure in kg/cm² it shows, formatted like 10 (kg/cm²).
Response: 5 (kg/cm²)
